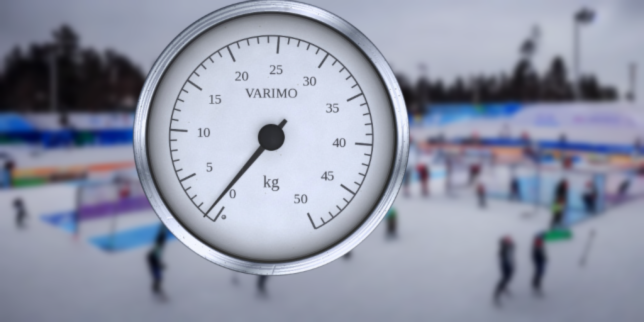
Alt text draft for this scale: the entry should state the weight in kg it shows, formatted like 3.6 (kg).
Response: 1 (kg)
